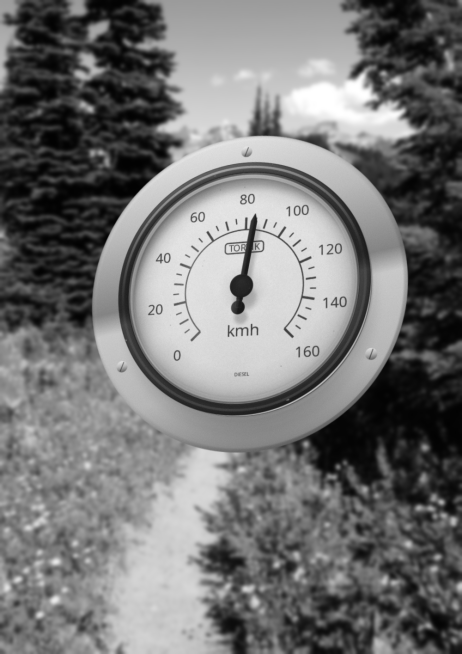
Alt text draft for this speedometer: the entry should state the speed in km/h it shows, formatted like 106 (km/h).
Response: 85 (km/h)
